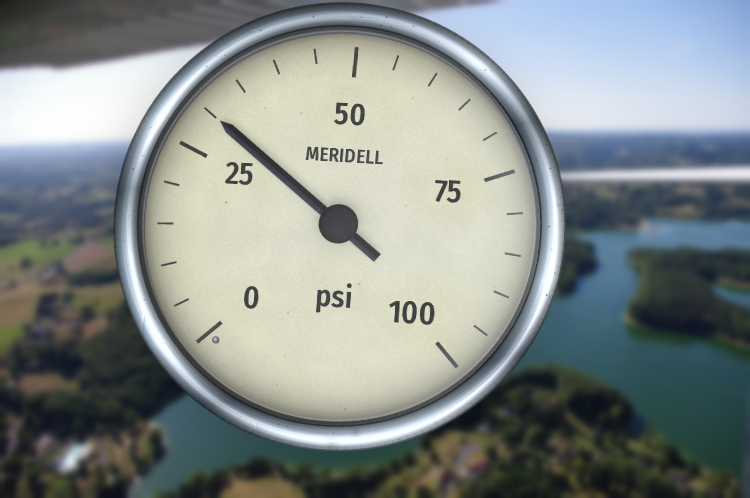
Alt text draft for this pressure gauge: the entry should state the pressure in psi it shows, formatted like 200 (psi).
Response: 30 (psi)
